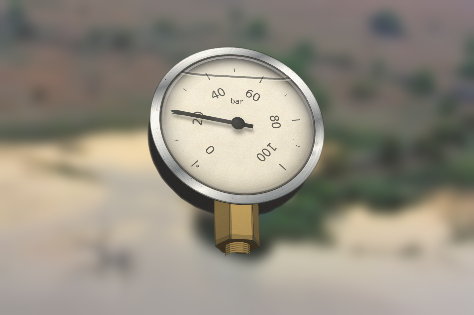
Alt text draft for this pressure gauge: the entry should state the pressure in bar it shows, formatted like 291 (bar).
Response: 20 (bar)
